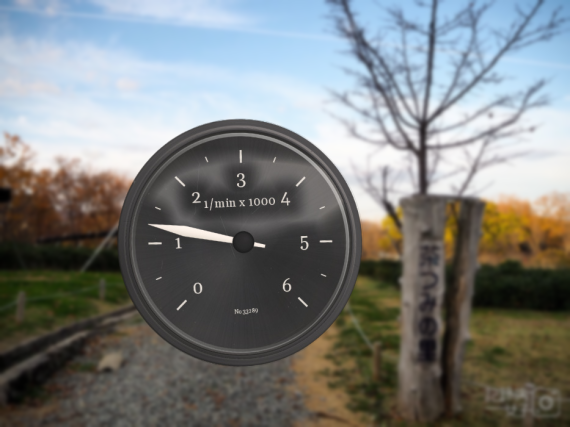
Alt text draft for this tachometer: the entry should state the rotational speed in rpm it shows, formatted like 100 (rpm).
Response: 1250 (rpm)
